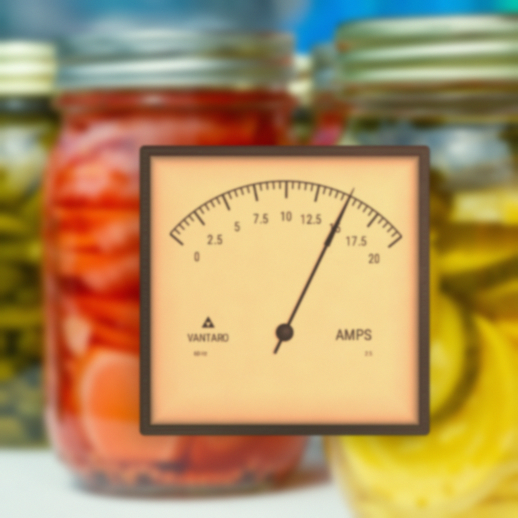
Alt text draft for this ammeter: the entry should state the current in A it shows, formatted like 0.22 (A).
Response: 15 (A)
